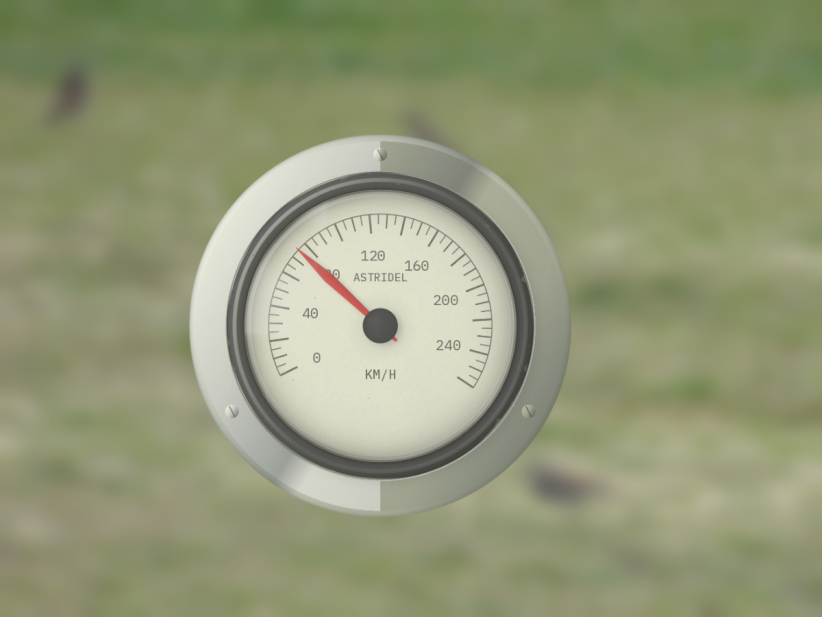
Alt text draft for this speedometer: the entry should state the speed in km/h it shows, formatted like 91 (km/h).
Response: 75 (km/h)
